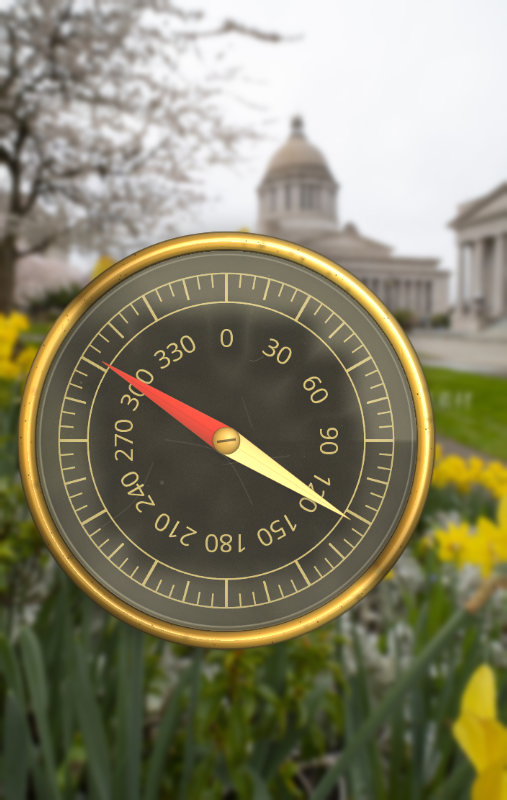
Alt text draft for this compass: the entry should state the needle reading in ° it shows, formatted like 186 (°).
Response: 302.5 (°)
